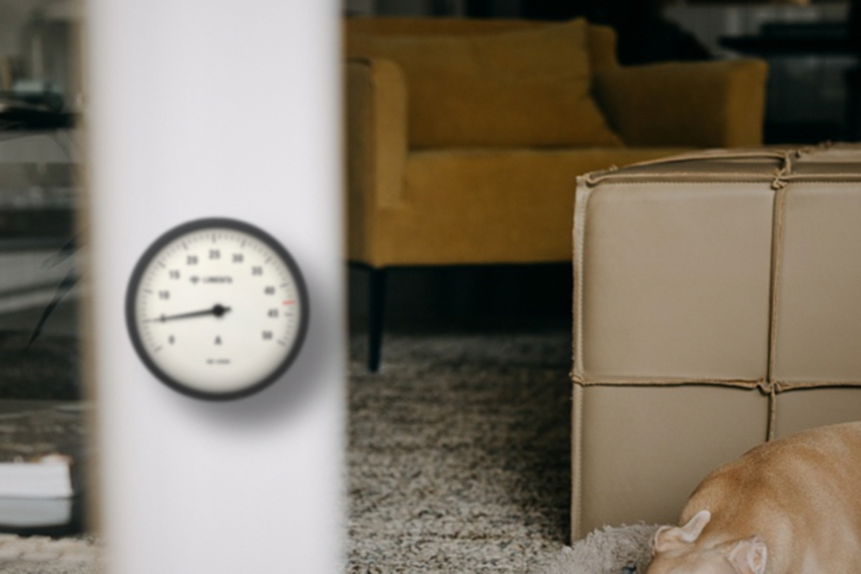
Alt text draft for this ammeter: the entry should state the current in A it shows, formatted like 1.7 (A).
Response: 5 (A)
